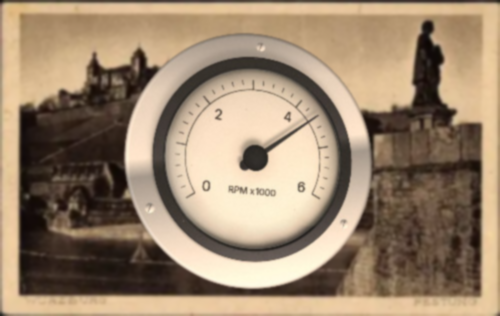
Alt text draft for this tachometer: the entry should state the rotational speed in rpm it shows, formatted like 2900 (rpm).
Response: 4400 (rpm)
